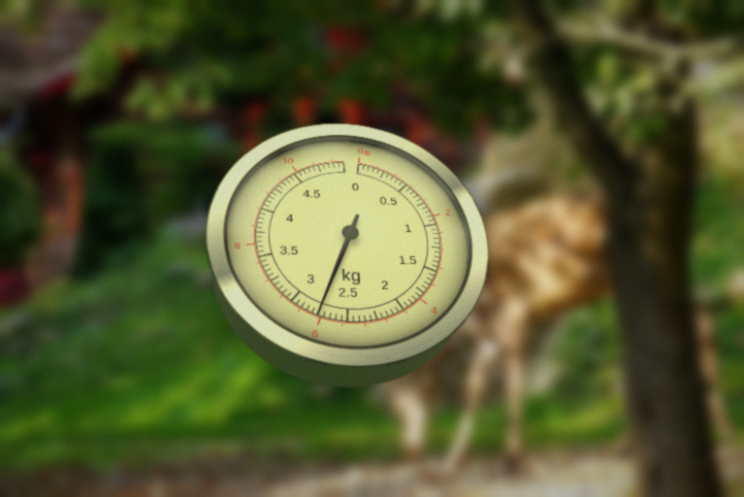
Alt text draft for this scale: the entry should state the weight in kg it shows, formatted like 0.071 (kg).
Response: 2.75 (kg)
